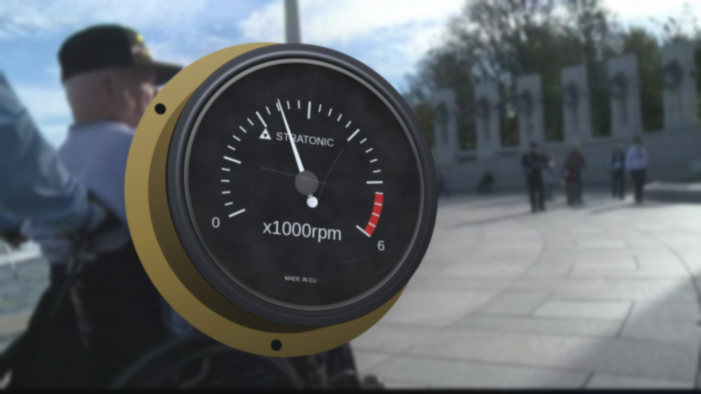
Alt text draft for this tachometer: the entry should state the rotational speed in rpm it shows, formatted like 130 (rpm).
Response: 2400 (rpm)
